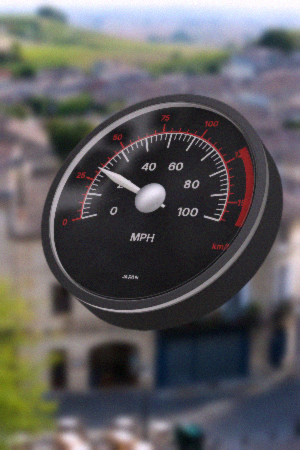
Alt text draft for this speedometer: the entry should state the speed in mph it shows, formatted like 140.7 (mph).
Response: 20 (mph)
